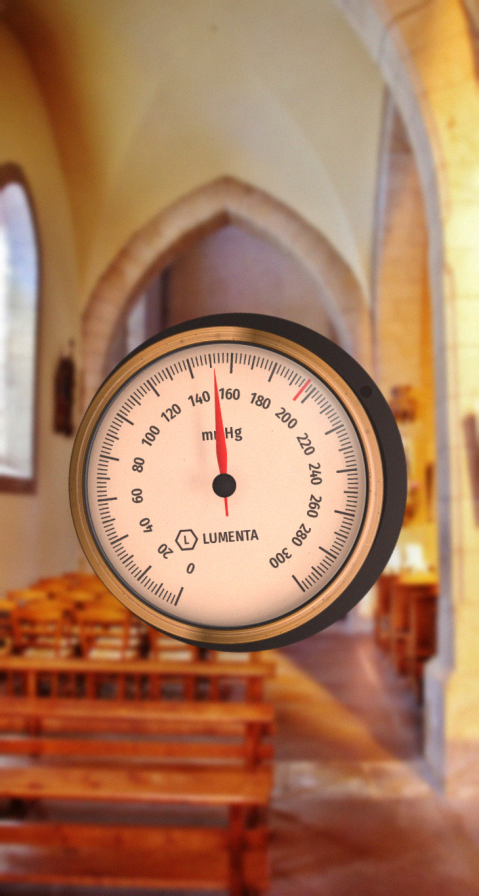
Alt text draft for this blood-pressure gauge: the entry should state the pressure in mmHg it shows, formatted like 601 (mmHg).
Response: 152 (mmHg)
